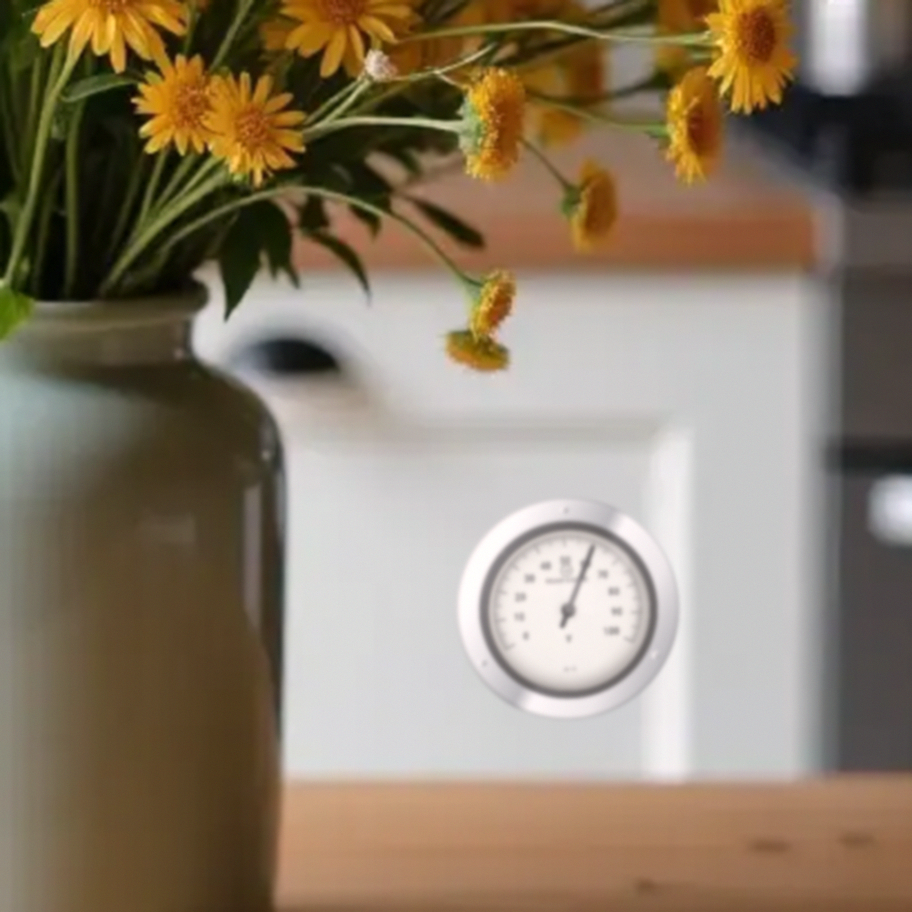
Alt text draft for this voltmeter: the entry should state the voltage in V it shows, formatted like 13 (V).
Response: 60 (V)
